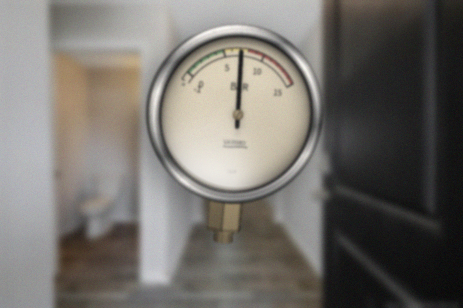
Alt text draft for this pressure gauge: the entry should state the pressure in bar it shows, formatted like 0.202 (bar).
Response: 7 (bar)
